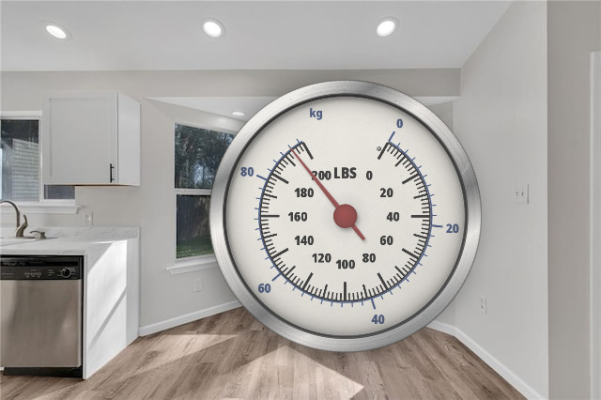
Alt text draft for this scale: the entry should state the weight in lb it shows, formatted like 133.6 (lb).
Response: 194 (lb)
